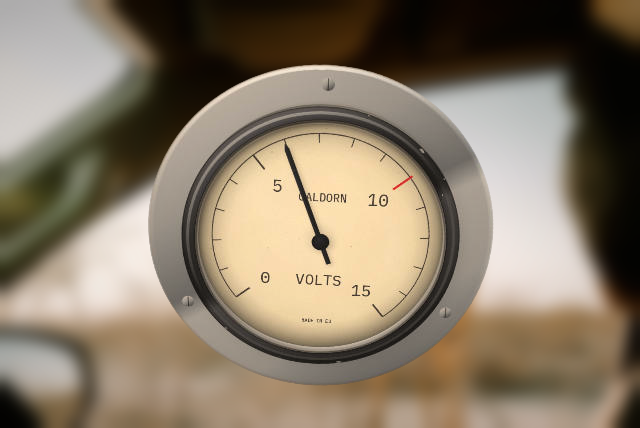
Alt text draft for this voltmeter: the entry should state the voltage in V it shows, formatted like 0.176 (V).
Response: 6 (V)
